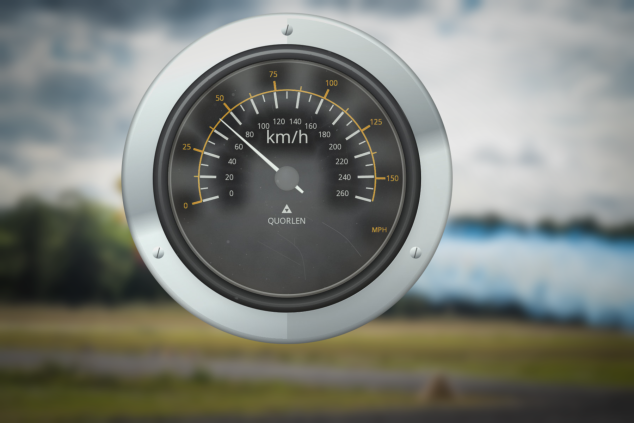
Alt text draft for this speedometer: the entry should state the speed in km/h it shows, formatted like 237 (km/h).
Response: 70 (km/h)
